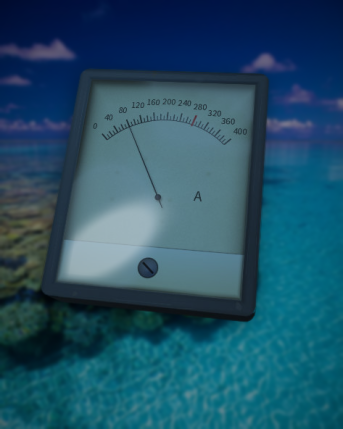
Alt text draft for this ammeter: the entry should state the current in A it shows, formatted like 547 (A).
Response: 80 (A)
